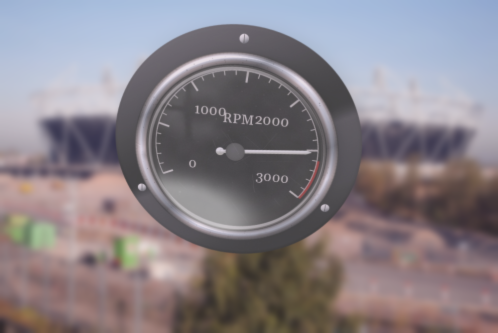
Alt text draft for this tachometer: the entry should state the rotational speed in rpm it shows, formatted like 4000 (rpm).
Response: 2500 (rpm)
